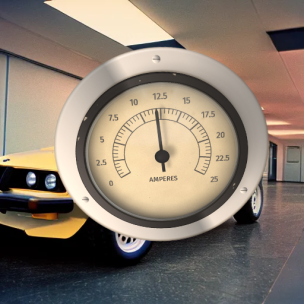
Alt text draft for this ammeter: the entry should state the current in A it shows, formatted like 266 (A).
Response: 12 (A)
